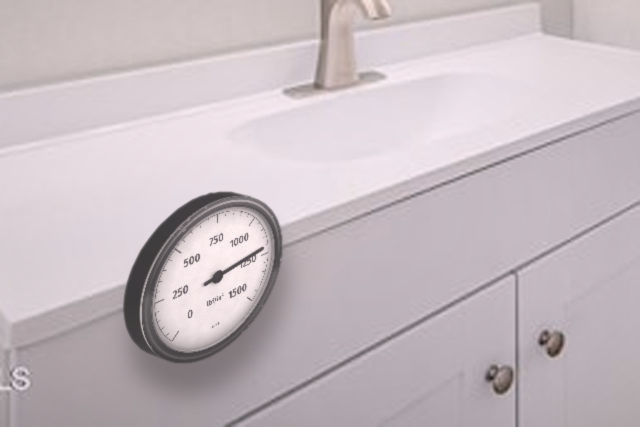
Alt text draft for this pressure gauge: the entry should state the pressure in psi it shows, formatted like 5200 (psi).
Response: 1200 (psi)
